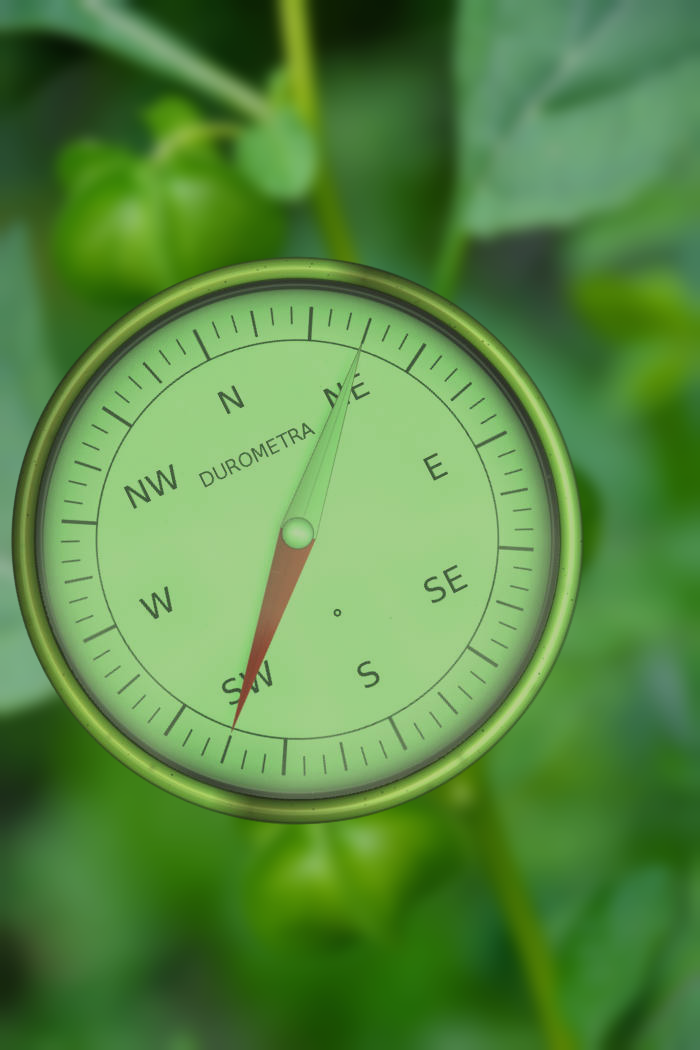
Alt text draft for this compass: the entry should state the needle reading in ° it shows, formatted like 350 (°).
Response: 225 (°)
